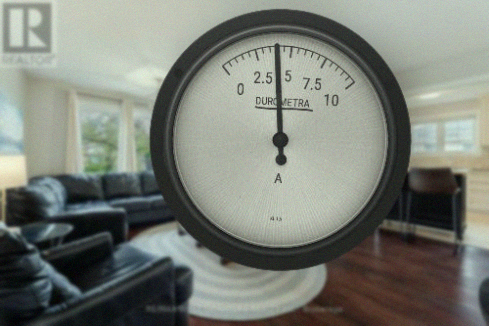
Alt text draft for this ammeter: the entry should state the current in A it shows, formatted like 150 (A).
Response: 4 (A)
